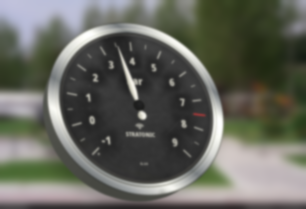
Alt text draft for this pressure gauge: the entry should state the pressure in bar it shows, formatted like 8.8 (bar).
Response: 3.5 (bar)
